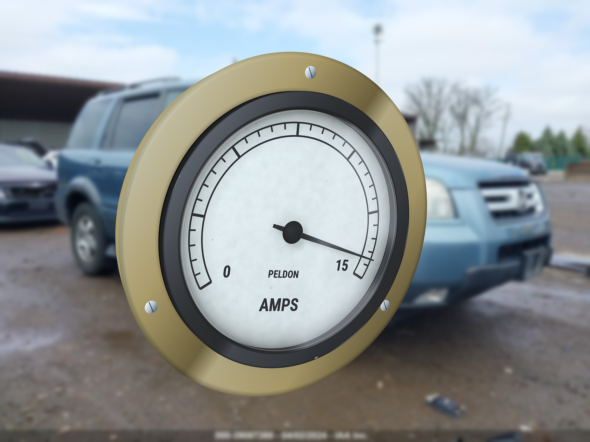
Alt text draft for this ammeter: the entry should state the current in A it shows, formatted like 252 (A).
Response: 14.25 (A)
